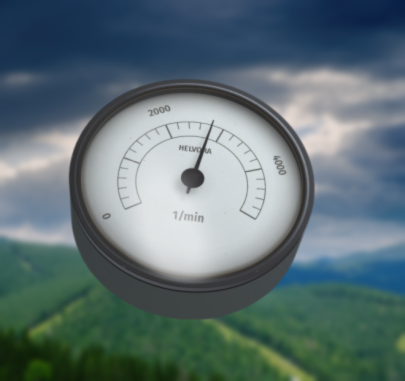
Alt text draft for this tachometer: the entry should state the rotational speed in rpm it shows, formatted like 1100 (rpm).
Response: 2800 (rpm)
